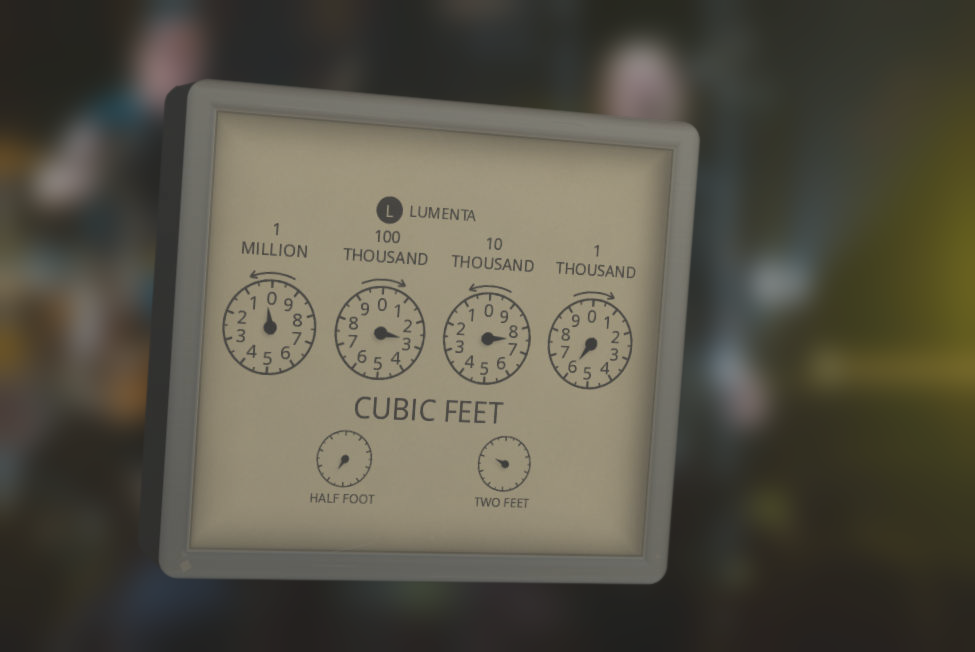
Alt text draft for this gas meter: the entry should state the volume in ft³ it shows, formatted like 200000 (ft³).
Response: 27600 (ft³)
